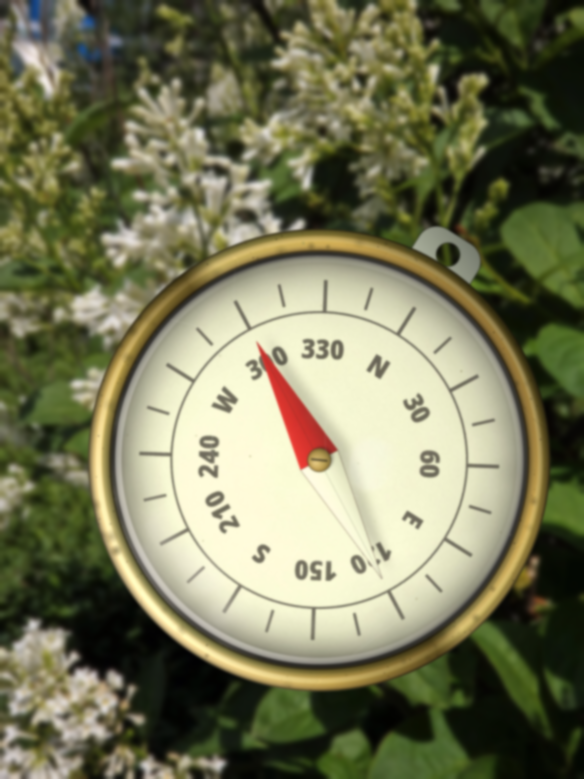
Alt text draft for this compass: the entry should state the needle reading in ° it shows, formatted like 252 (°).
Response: 300 (°)
